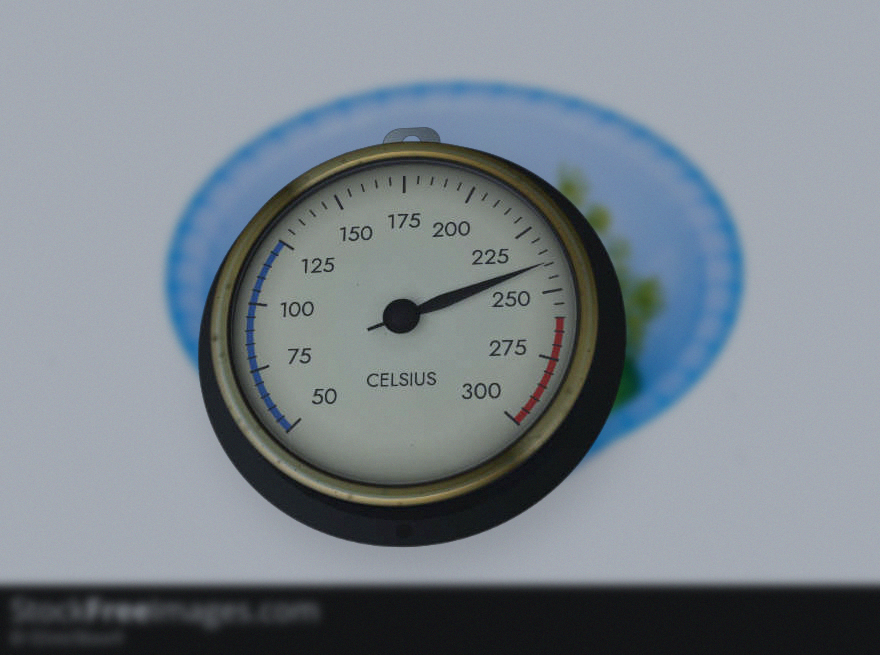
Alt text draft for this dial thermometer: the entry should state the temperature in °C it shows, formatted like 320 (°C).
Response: 240 (°C)
